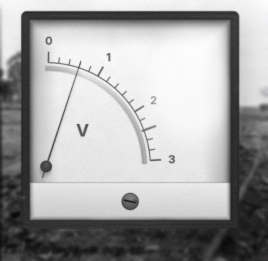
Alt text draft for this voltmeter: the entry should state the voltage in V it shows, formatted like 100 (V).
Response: 0.6 (V)
